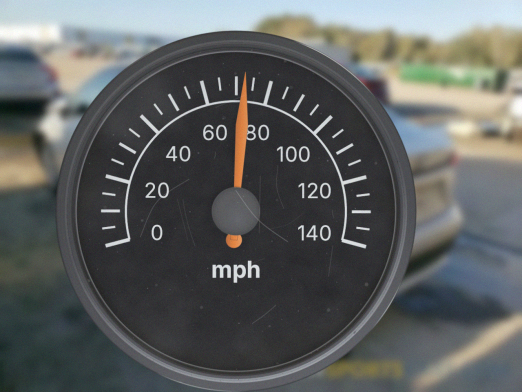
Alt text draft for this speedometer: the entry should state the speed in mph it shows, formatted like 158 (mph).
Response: 72.5 (mph)
